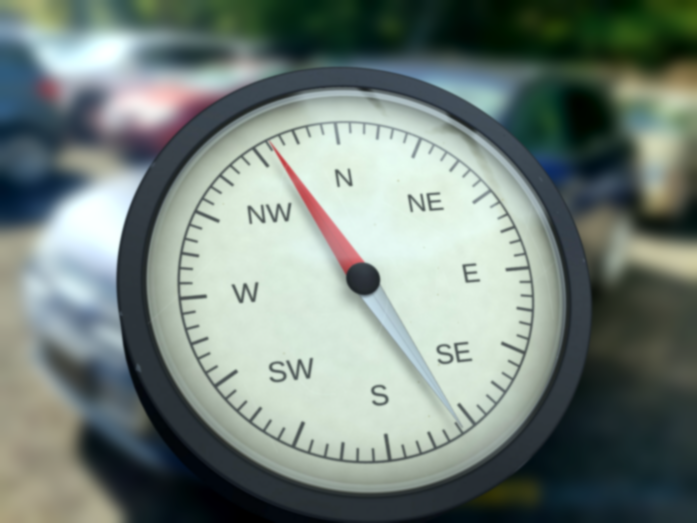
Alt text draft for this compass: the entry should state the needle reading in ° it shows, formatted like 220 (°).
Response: 335 (°)
